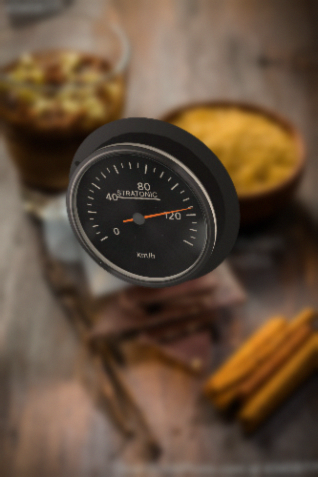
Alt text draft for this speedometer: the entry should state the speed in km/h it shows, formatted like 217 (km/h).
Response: 115 (km/h)
